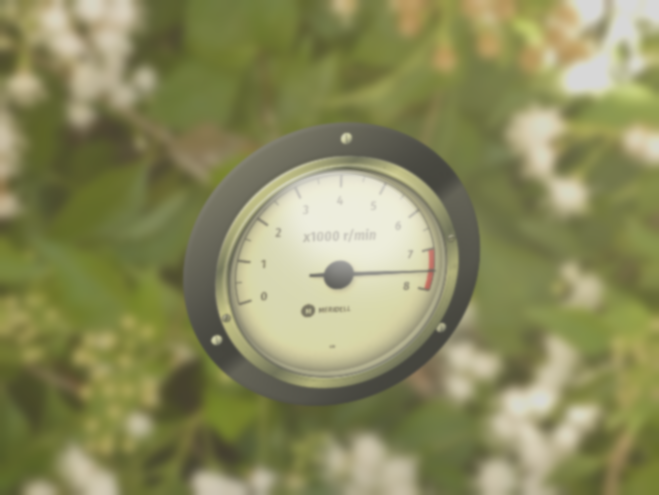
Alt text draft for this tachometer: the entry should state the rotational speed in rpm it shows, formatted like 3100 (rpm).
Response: 7500 (rpm)
